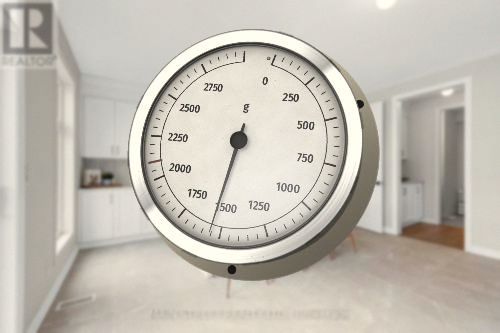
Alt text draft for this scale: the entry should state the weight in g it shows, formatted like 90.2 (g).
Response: 1550 (g)
